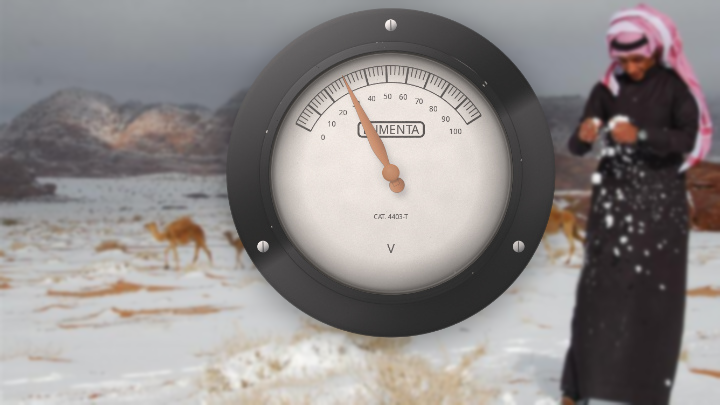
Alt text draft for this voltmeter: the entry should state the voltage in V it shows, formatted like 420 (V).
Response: 30 (V)
